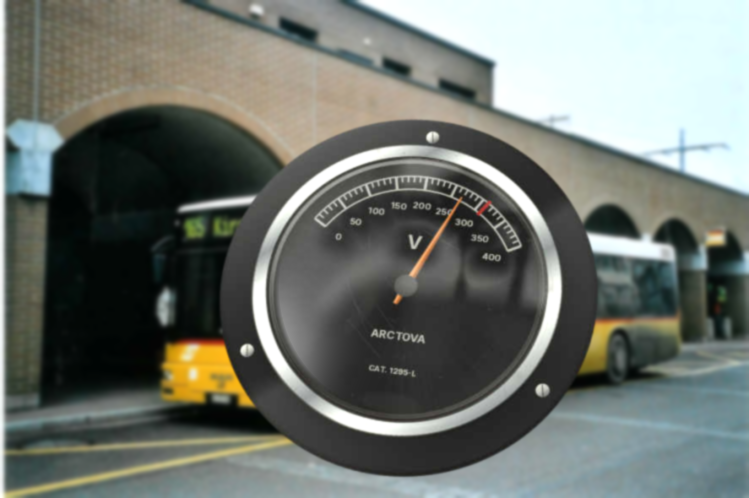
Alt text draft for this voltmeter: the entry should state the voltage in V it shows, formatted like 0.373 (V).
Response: 270 (V)
